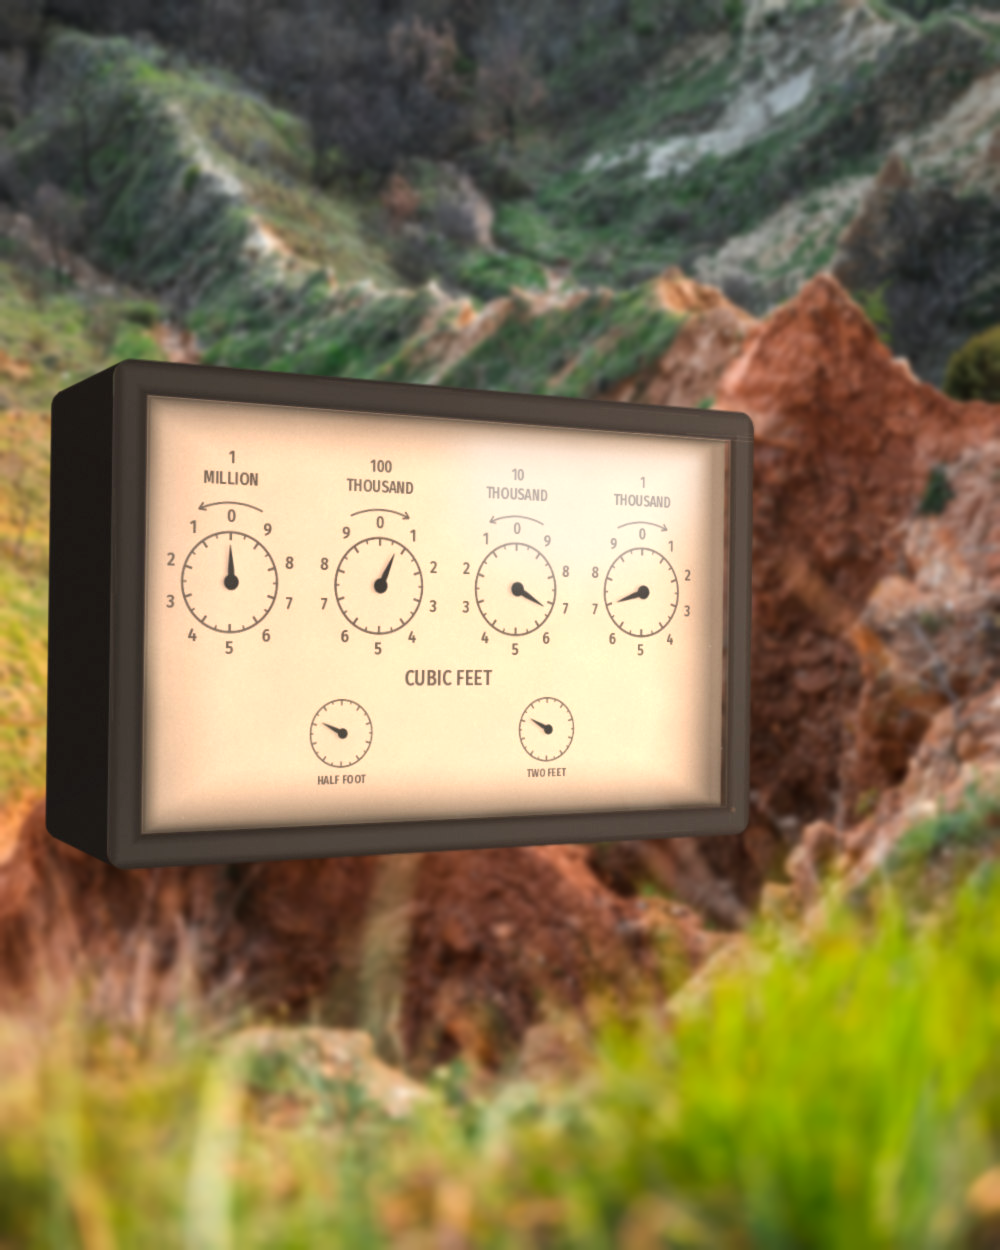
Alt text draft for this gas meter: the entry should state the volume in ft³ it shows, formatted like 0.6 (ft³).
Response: 6700 (ft³)
